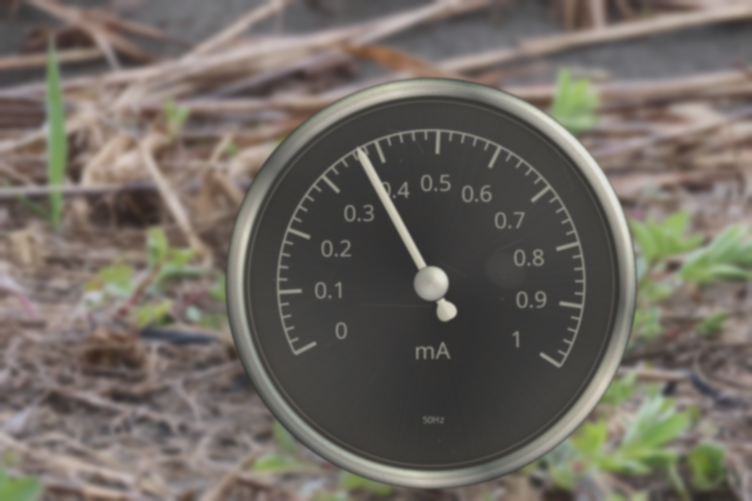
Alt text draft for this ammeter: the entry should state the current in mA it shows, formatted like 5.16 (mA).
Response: 0.37 (mA)
